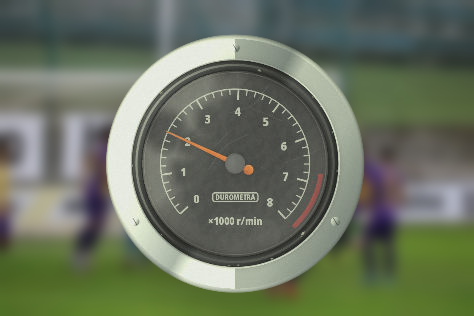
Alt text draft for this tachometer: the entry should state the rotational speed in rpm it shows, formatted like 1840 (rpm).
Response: 2000 (rpm)
